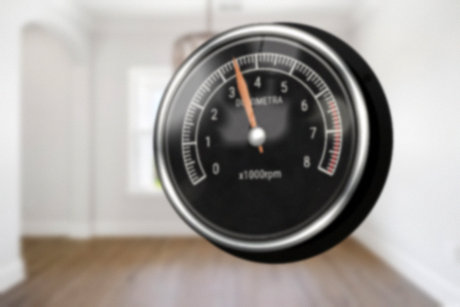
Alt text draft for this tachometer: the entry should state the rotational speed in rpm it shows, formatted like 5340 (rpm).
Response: 3500 (rpm)
